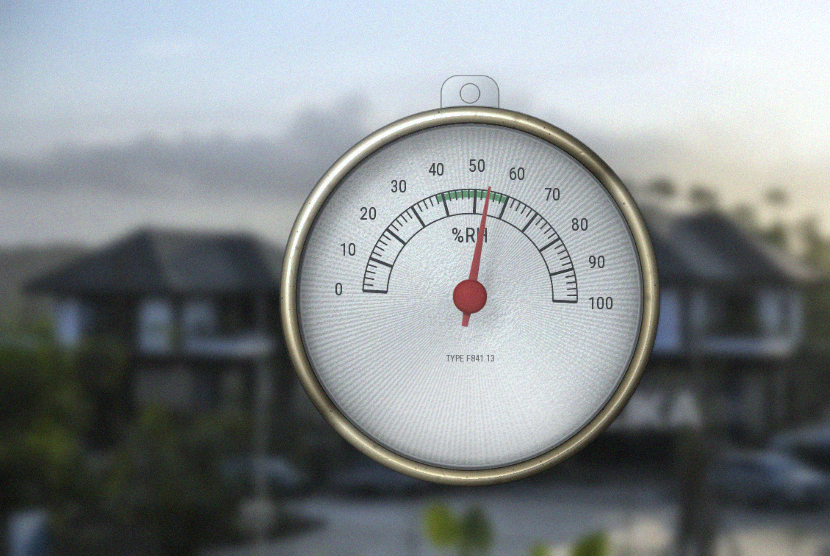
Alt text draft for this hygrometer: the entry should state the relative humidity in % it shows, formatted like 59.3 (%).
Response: 54 (%)
